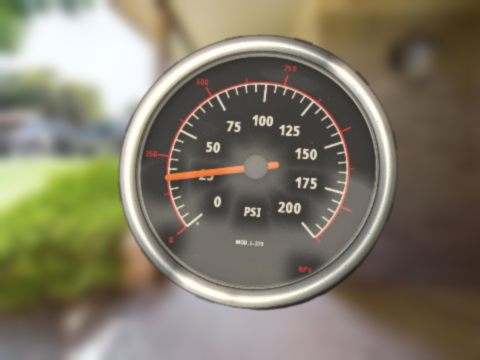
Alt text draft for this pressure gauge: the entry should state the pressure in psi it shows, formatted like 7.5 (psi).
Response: 25 (psi)
